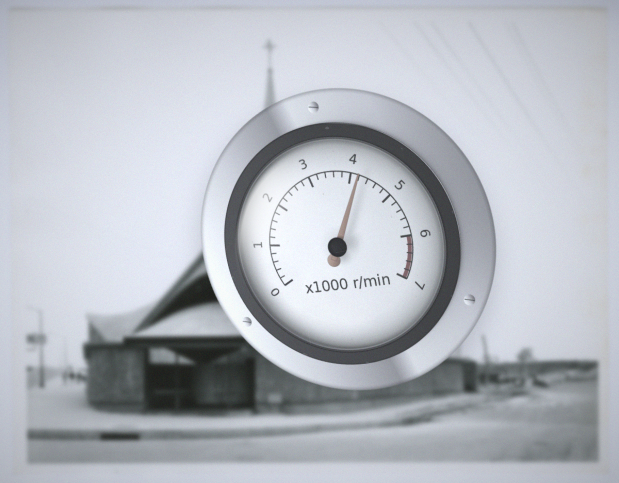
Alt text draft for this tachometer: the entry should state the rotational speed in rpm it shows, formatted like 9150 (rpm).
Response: 4200 (rpm)
